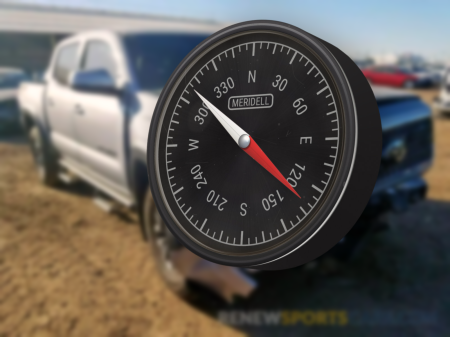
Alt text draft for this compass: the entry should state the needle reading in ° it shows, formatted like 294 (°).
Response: 130 (°)
